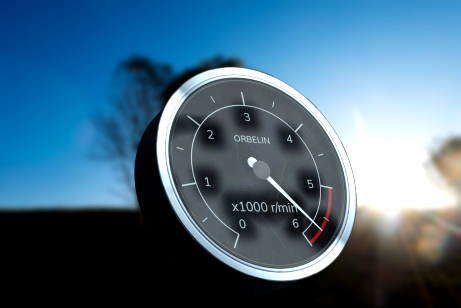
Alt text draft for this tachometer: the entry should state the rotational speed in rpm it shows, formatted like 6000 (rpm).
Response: 5750 (rpm)
